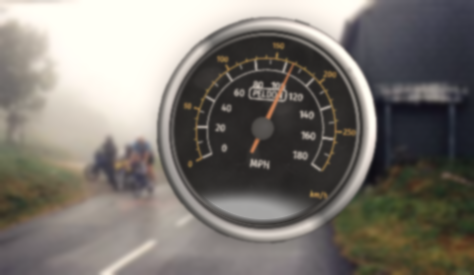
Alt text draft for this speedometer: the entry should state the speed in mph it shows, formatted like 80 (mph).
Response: 105 (mph)
